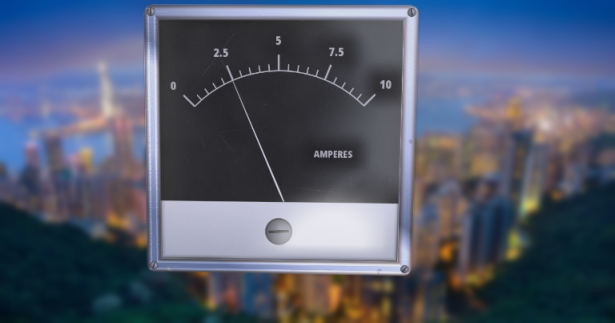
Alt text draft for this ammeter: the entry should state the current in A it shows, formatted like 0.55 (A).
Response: 2.5 (A)
